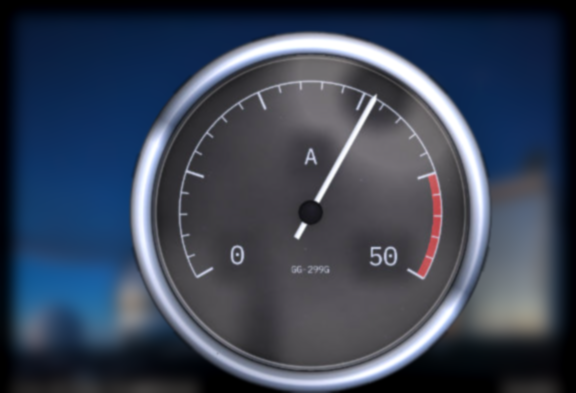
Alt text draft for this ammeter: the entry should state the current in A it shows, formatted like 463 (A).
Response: 31 (A)
